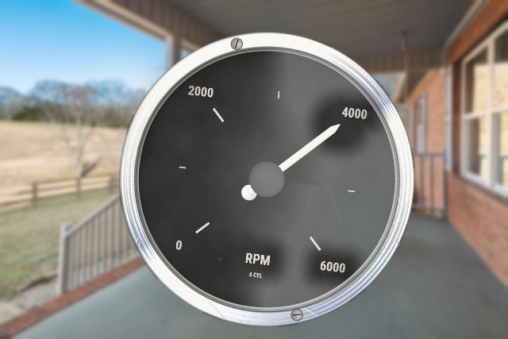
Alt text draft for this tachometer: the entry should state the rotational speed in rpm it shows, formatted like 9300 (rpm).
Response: 4000 (rpm)
